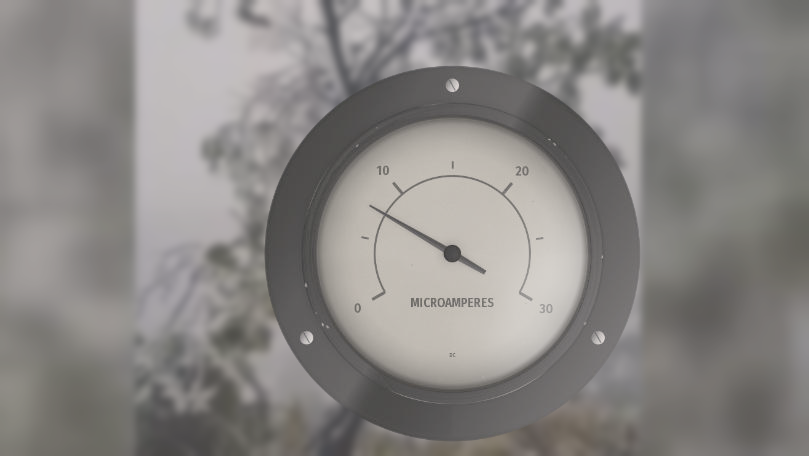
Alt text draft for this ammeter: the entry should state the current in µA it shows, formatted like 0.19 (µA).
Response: 7.5 (µA)
